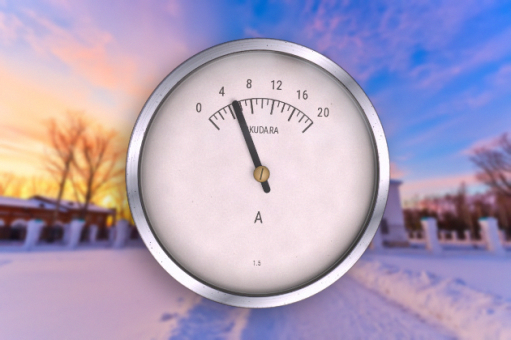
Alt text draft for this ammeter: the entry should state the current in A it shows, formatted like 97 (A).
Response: 5 (A)
